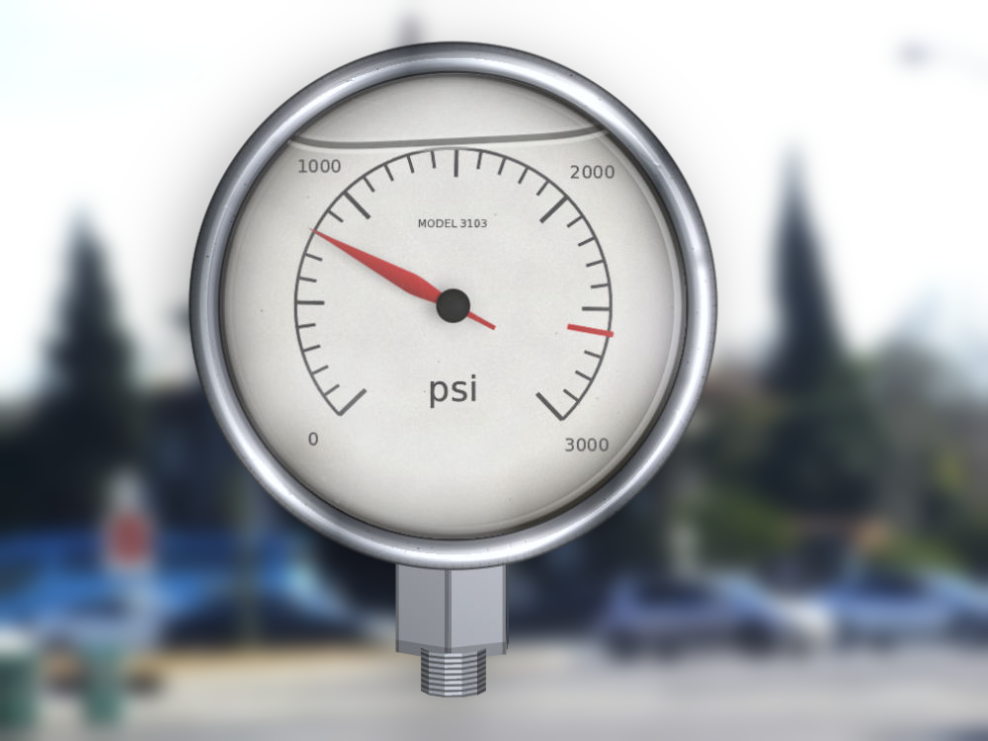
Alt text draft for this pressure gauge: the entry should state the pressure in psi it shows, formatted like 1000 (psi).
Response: 800 (psi)
